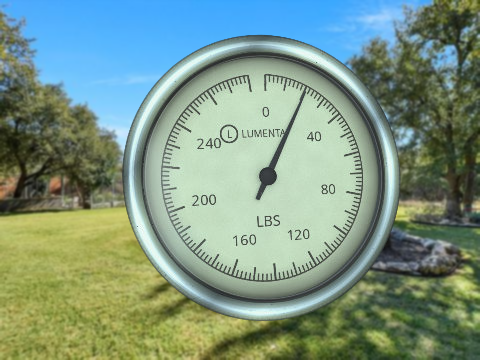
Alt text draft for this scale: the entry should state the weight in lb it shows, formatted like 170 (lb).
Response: 20 (lb)
